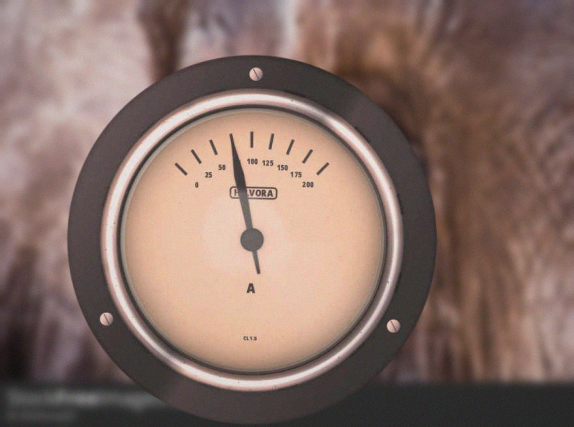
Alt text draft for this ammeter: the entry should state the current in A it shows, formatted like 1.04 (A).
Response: 75 (A)
